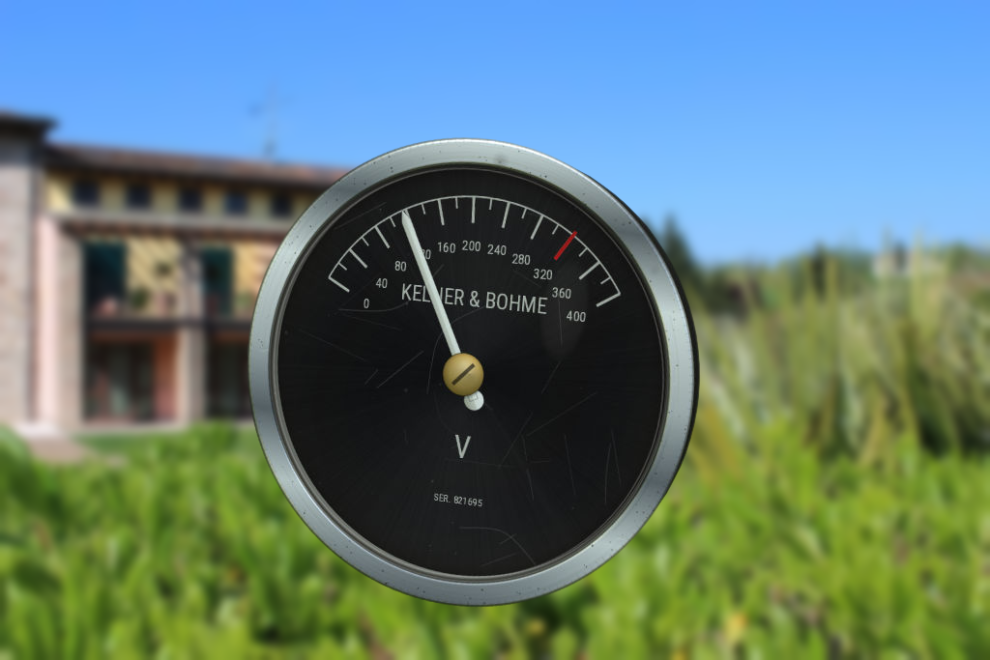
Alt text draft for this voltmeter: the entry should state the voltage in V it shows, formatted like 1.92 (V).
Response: 120 (V)
